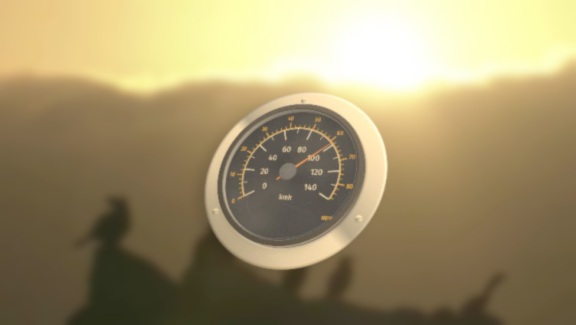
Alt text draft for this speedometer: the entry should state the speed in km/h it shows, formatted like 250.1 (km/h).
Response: 100 (km/h)
